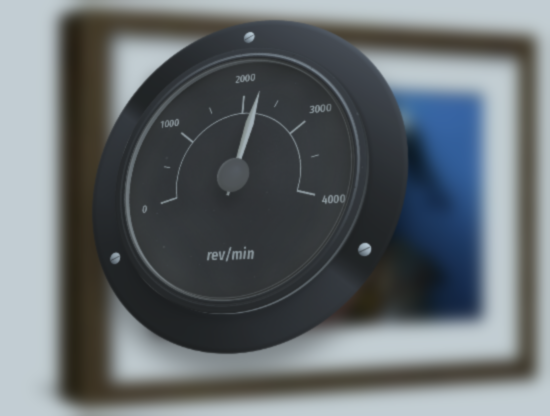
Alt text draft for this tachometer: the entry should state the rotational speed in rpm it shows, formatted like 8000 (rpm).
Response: 2250 (rpm)
